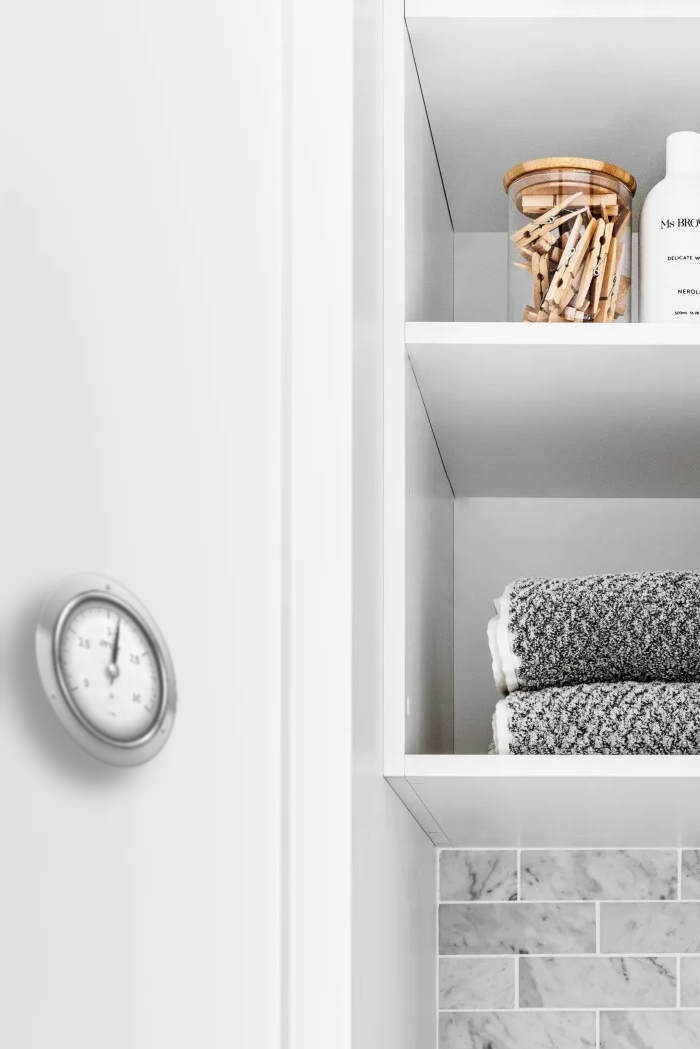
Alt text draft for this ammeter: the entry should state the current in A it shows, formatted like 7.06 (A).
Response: 5.5 (A)
